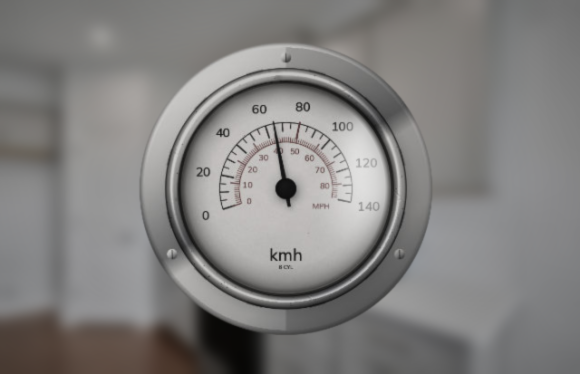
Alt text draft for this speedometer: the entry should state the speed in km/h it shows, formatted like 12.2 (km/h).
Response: 65 (km/h)
